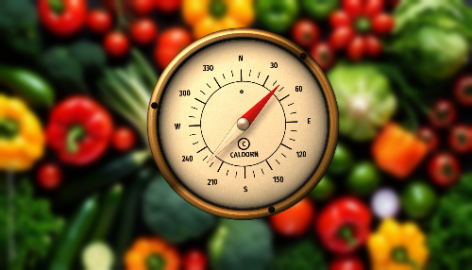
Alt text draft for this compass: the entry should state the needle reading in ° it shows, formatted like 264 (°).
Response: 45 (°)
